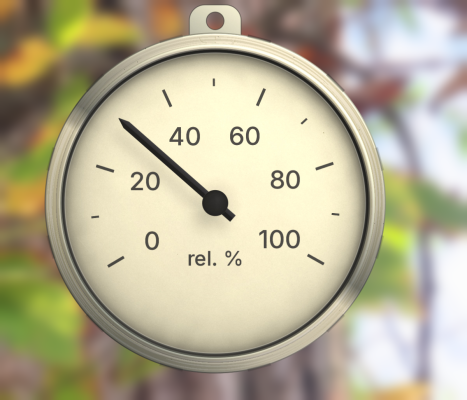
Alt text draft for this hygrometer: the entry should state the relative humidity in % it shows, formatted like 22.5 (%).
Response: 30 (%)
